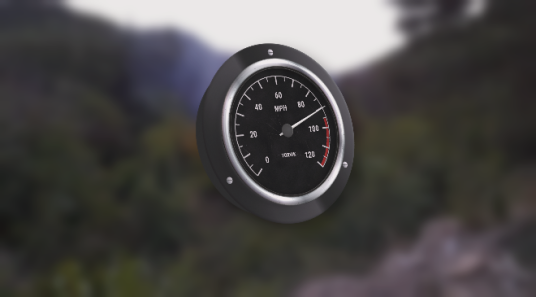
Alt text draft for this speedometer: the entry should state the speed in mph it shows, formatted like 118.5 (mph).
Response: 90 (mph)
